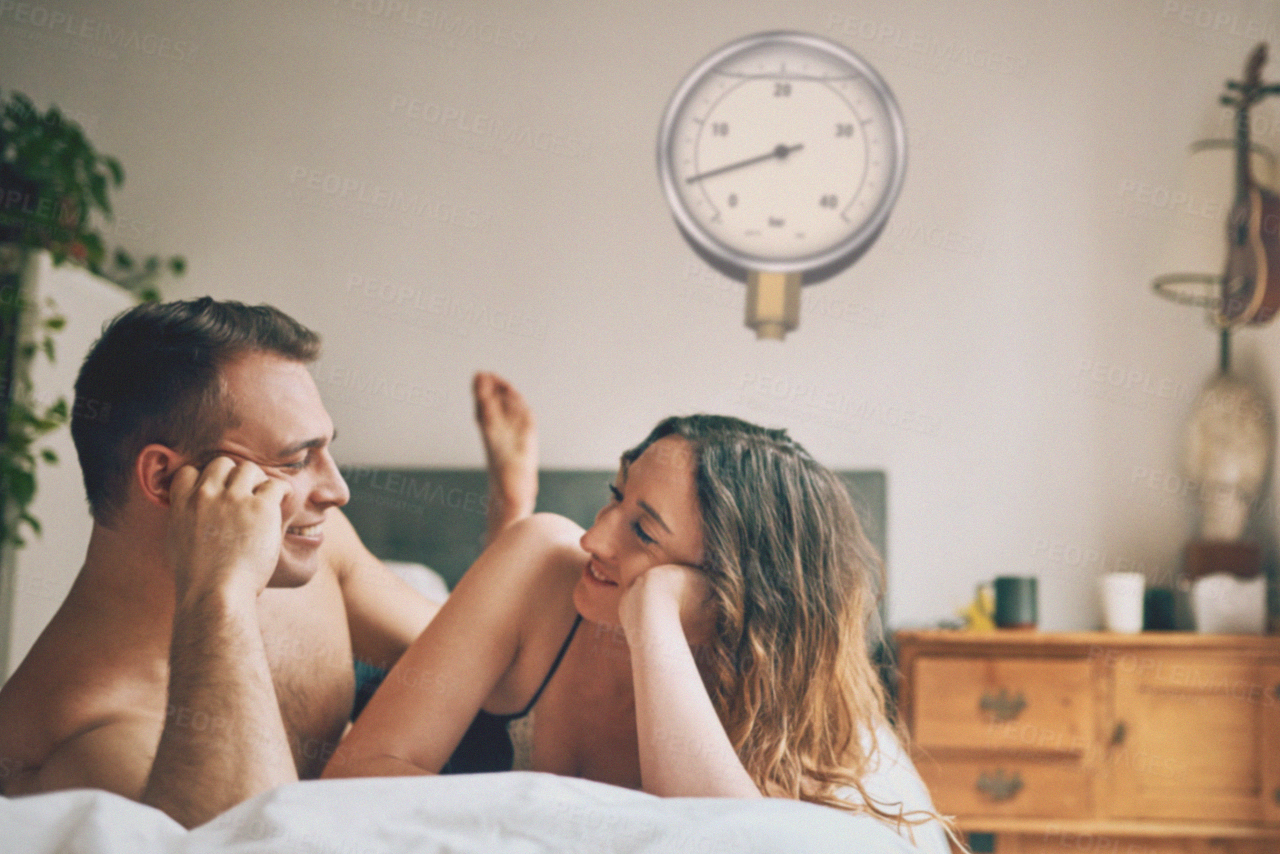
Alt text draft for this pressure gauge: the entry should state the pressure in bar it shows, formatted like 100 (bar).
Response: 4 (bar)
